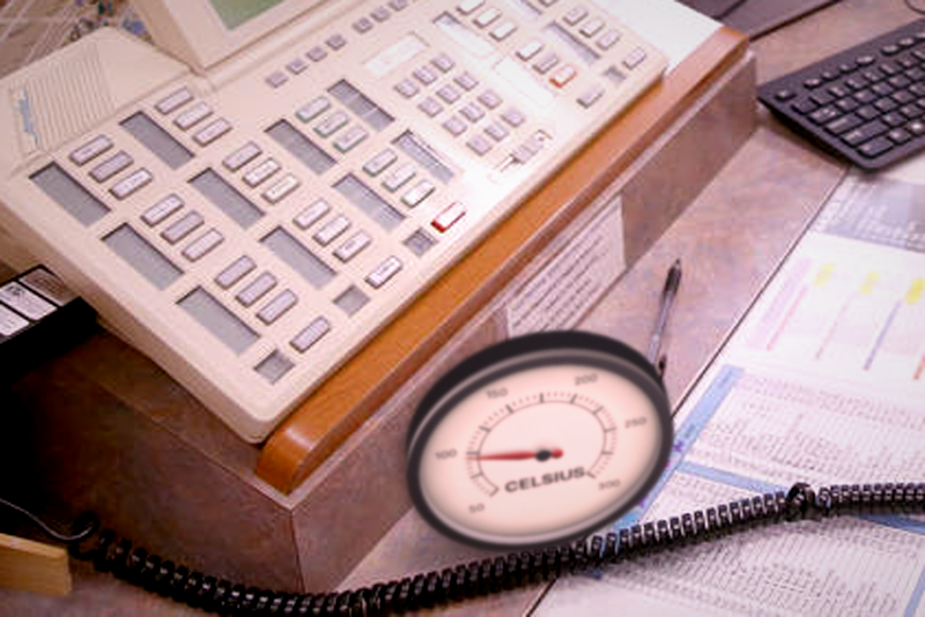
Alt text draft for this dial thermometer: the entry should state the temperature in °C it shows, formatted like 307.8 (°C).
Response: 100 (°C)
